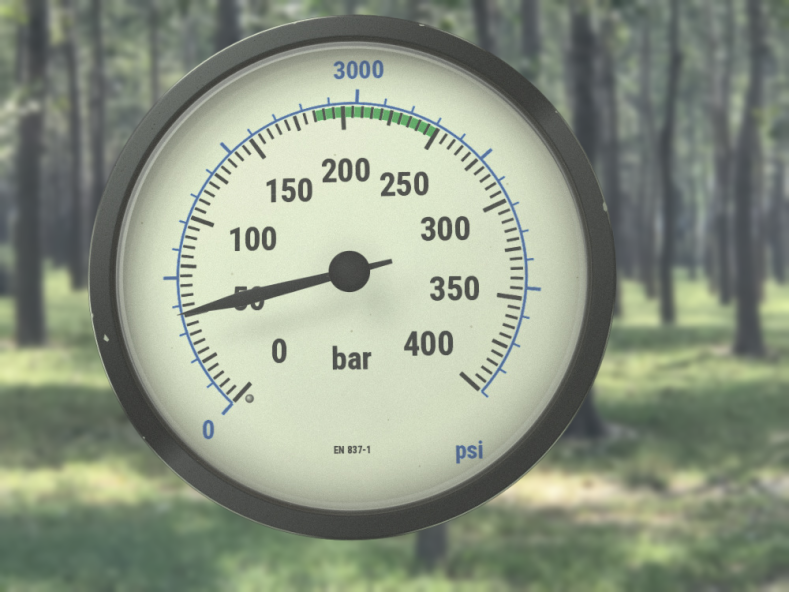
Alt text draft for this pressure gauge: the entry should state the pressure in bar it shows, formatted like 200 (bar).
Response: 50 (bar)
